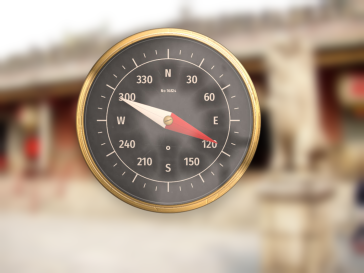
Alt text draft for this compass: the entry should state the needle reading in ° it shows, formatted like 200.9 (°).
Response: 115 (°)
